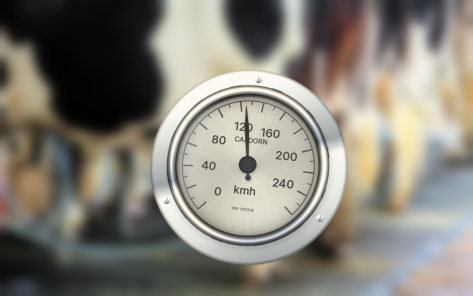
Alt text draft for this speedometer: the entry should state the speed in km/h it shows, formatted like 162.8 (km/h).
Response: 125 (km/h)
